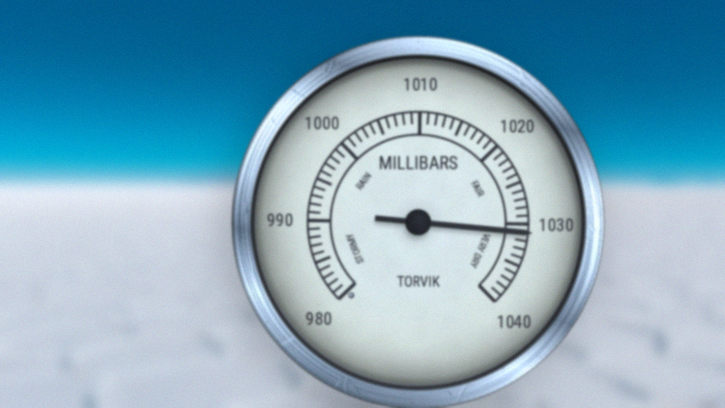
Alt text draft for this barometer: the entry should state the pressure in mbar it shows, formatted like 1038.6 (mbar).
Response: 1031 (mbar)
